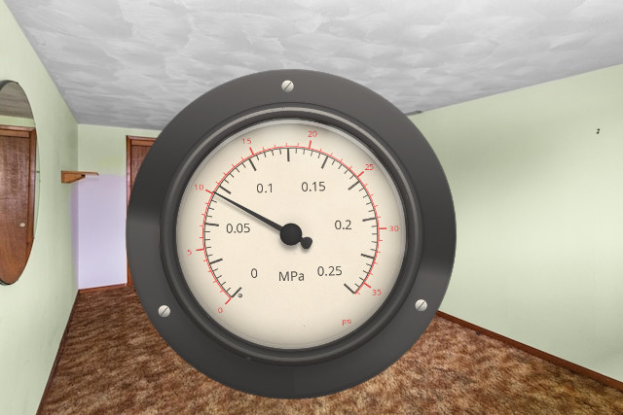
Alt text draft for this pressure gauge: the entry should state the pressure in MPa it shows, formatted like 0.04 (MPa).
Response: 0.07 (MPa)
